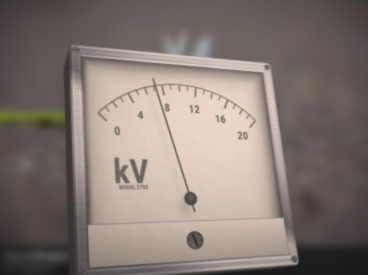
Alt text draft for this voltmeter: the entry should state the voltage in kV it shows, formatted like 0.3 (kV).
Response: 7 (kV)
